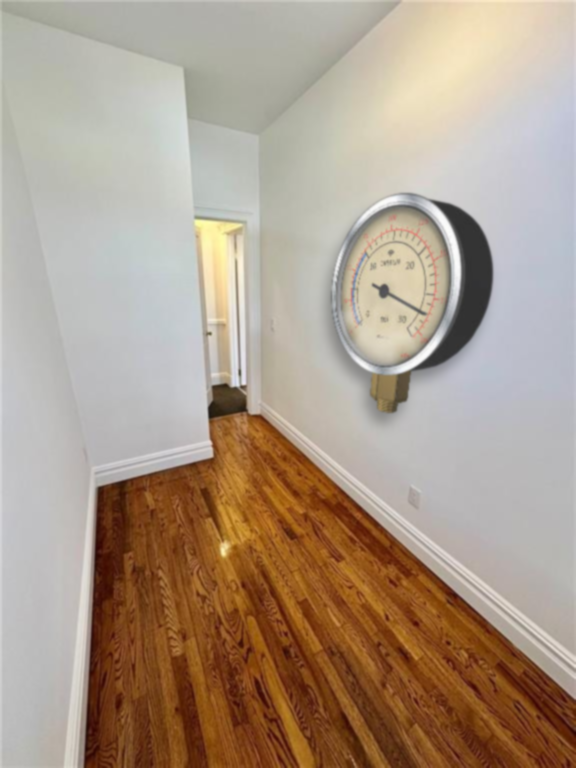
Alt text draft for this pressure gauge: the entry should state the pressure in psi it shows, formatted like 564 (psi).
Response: 27 (psi)
